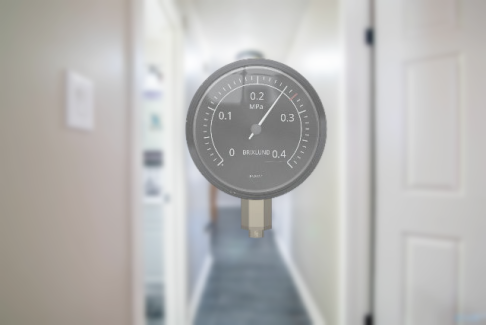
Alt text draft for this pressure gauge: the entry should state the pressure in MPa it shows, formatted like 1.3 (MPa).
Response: 0.25 (MPa)
